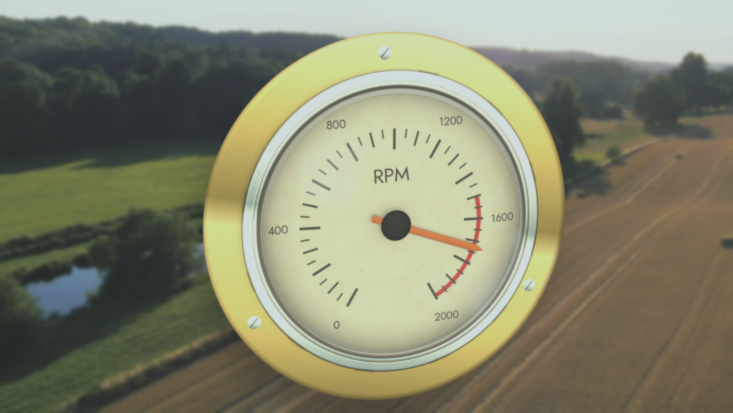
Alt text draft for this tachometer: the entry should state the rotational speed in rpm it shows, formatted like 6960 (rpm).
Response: 1725 (rpm)
